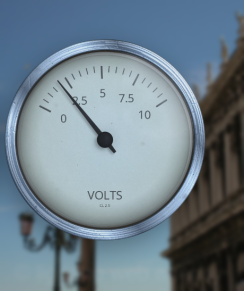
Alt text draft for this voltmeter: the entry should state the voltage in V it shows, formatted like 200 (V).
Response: 2 (V)
